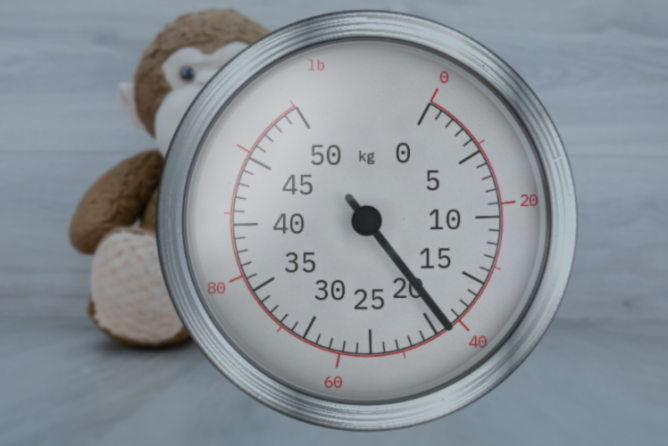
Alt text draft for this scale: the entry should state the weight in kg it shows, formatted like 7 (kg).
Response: 19 (kg)
